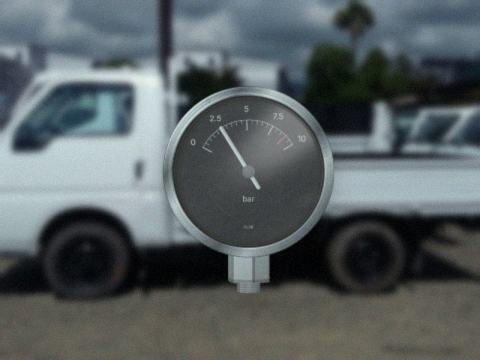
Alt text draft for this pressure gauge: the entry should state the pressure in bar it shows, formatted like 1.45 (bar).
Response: 2.5 (bar)
